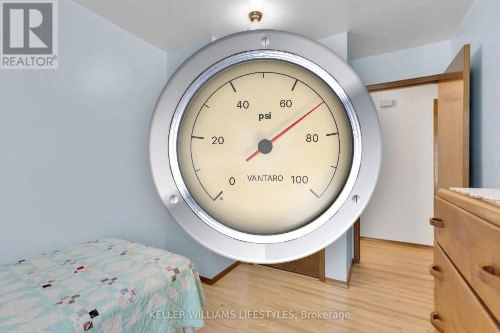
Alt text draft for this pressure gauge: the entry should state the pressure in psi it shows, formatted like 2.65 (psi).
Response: 70 (psi)
